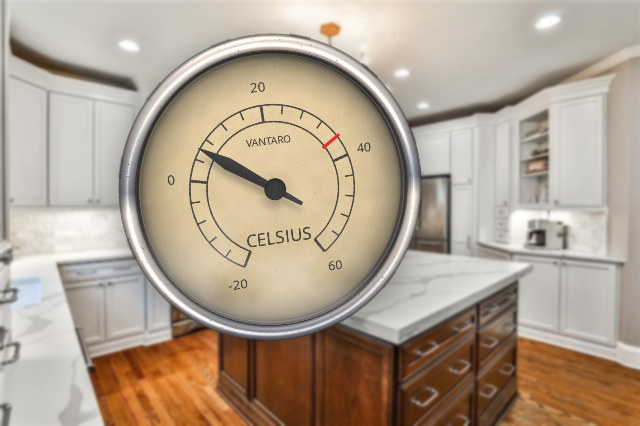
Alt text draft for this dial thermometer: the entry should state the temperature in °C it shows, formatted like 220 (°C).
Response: 6 (°C)
